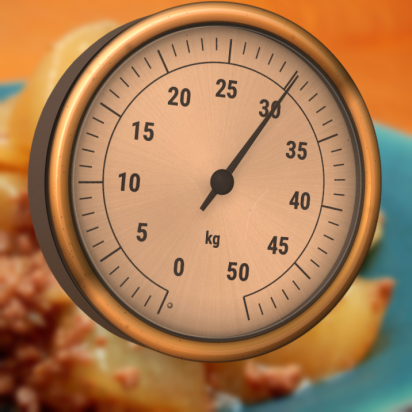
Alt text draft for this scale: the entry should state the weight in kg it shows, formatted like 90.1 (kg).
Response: 30 (kg)
